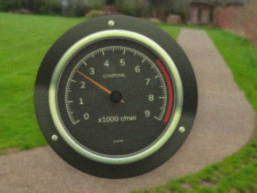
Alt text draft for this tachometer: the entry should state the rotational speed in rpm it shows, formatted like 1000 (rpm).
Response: 2500 (rpm)
